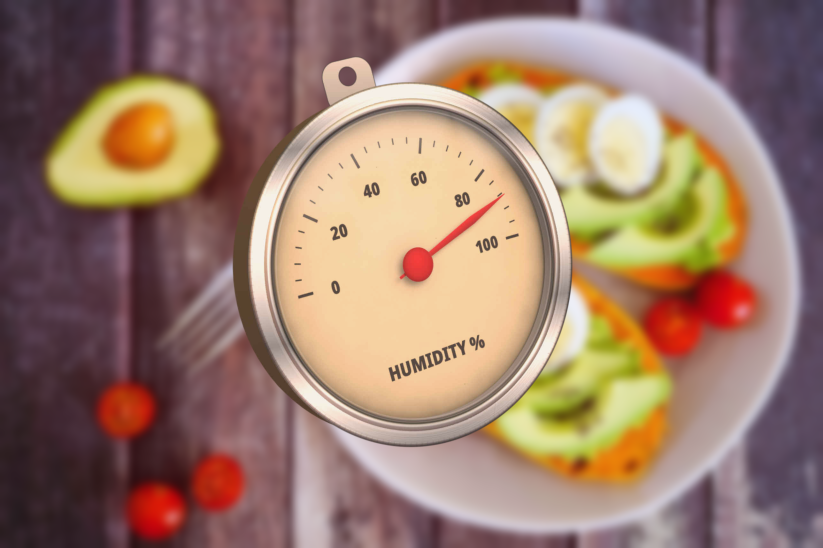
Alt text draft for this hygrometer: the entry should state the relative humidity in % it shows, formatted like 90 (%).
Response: 88 (%)
